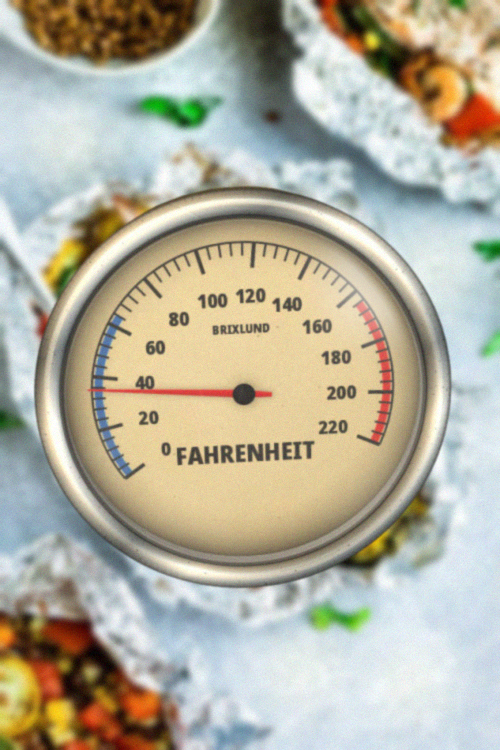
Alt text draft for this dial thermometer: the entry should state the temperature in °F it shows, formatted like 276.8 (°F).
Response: 36 (°F)
